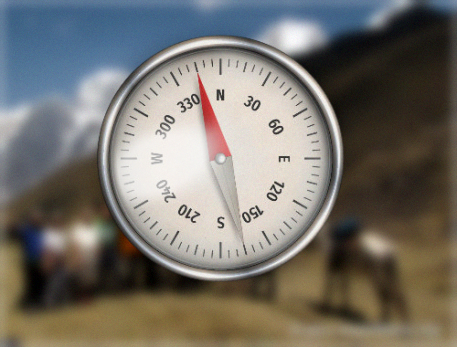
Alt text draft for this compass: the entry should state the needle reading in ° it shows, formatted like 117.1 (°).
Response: 345 (°)
